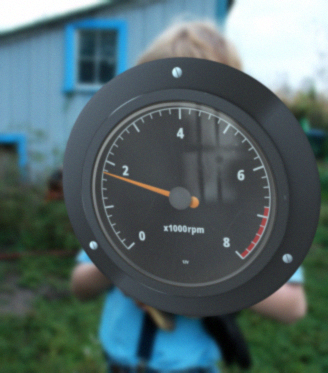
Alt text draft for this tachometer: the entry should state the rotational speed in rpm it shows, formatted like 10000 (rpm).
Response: 1800 (rpm)
